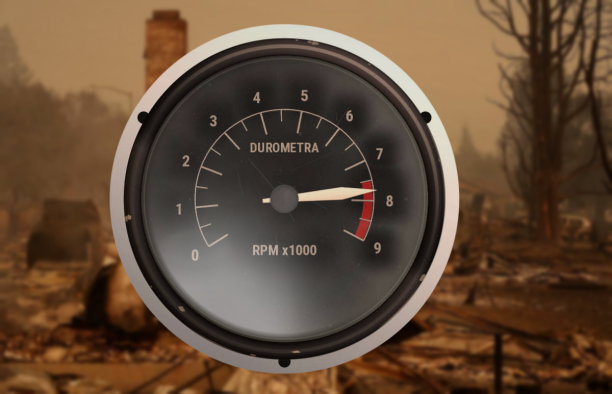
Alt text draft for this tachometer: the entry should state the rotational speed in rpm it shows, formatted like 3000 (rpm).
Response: 7750 (rpm)
